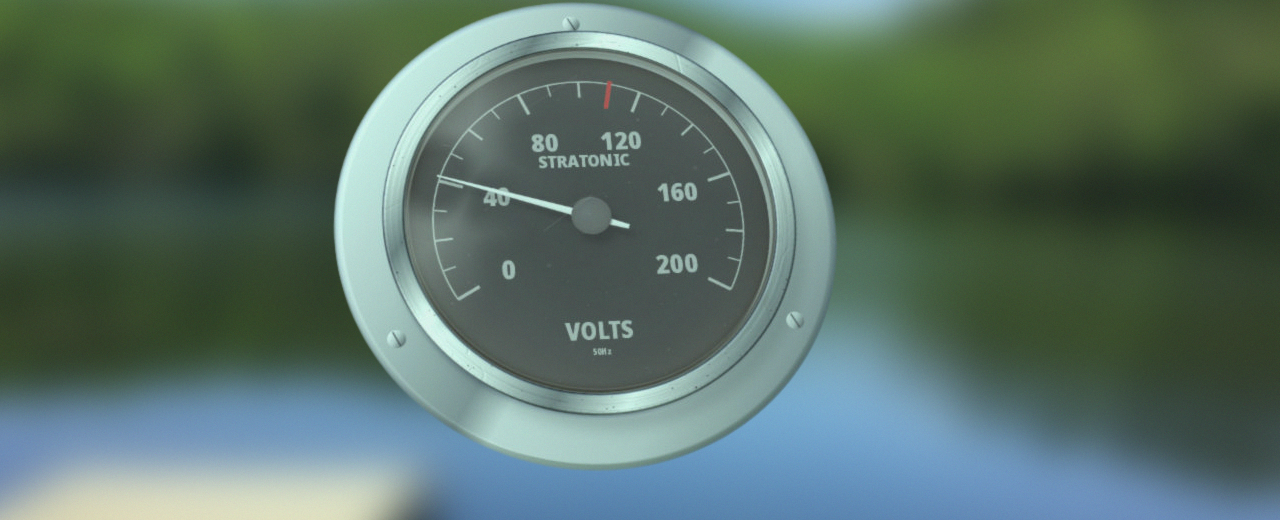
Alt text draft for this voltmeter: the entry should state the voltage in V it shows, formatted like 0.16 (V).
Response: 40 (V)
